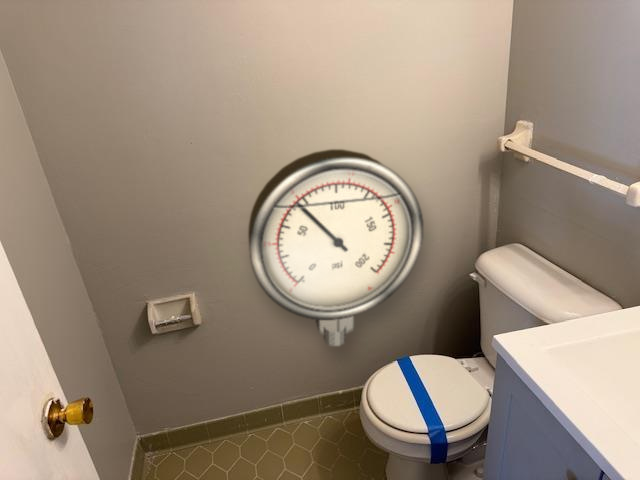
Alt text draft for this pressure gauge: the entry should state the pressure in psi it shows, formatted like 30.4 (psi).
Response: 70 (psi)
